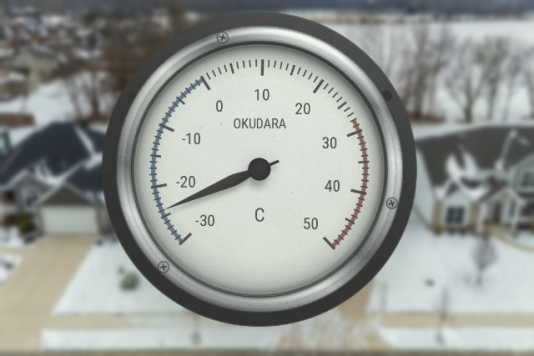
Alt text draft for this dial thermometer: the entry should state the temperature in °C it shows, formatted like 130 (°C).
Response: -24 (°C)
